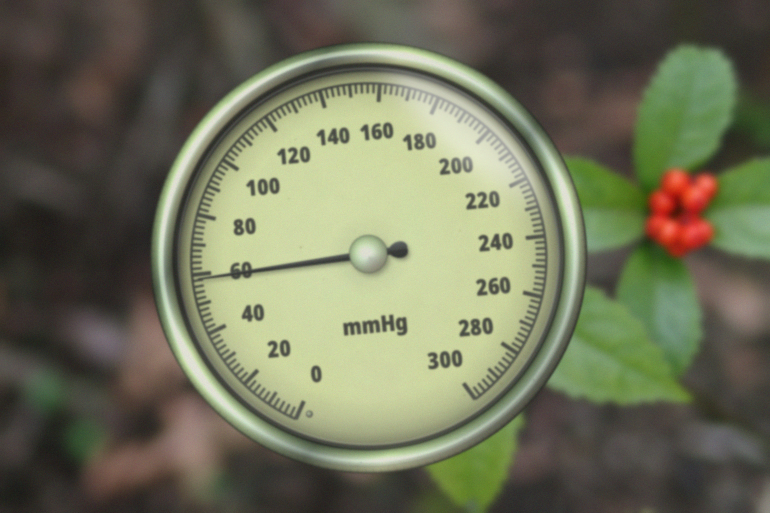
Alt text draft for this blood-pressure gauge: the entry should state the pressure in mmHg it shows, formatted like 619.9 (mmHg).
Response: 58 (mmHg)
